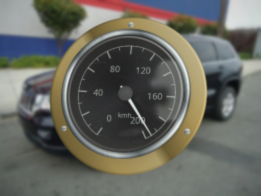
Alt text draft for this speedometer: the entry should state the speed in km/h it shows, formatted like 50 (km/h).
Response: 195 (km/h)
